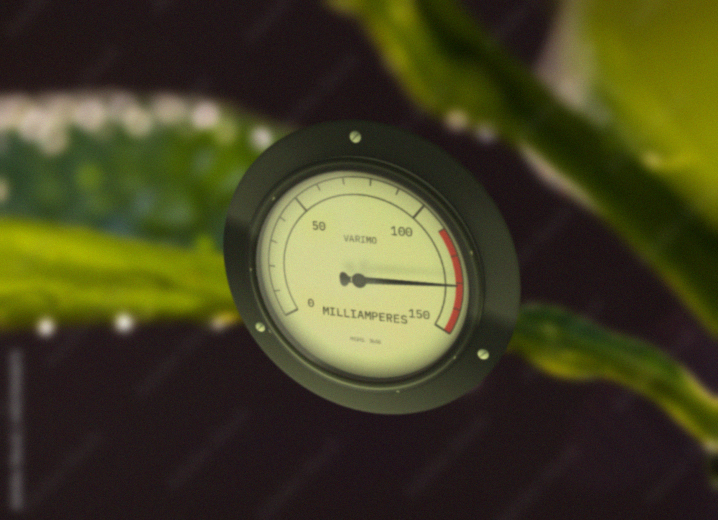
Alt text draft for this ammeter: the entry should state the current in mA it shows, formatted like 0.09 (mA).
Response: 130 (mA)
